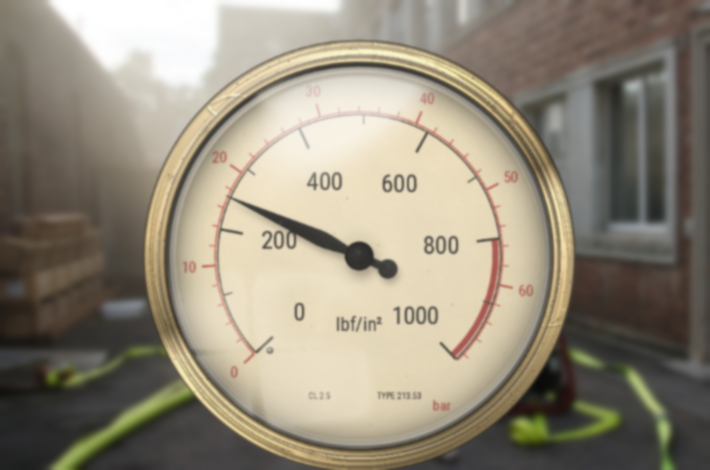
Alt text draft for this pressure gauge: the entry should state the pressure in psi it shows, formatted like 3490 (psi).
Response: 250 (psi)
